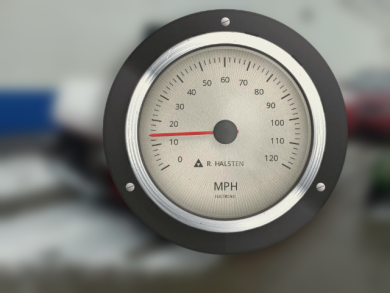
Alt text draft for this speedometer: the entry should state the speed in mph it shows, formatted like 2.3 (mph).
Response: 14 (mph)
